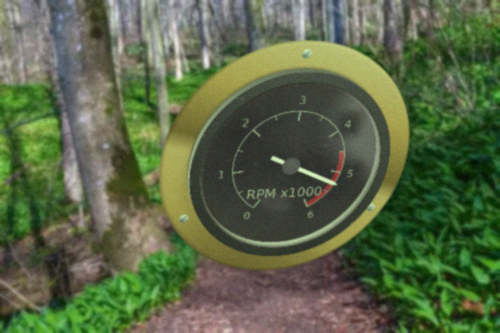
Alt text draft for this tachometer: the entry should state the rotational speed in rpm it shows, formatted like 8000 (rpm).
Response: 5250 (rpm)
